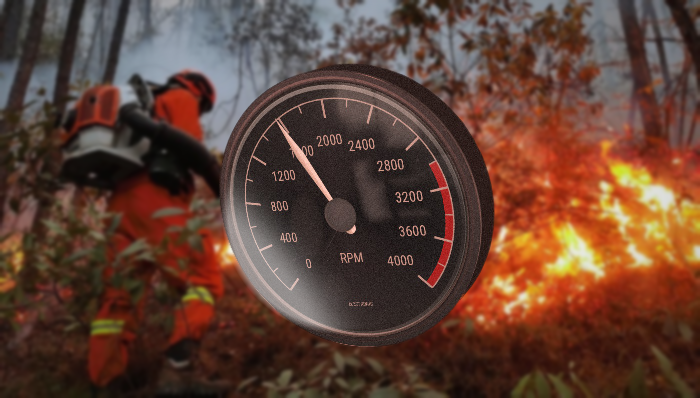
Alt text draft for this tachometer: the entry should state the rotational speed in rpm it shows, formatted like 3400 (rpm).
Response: 1600 (rpm)
